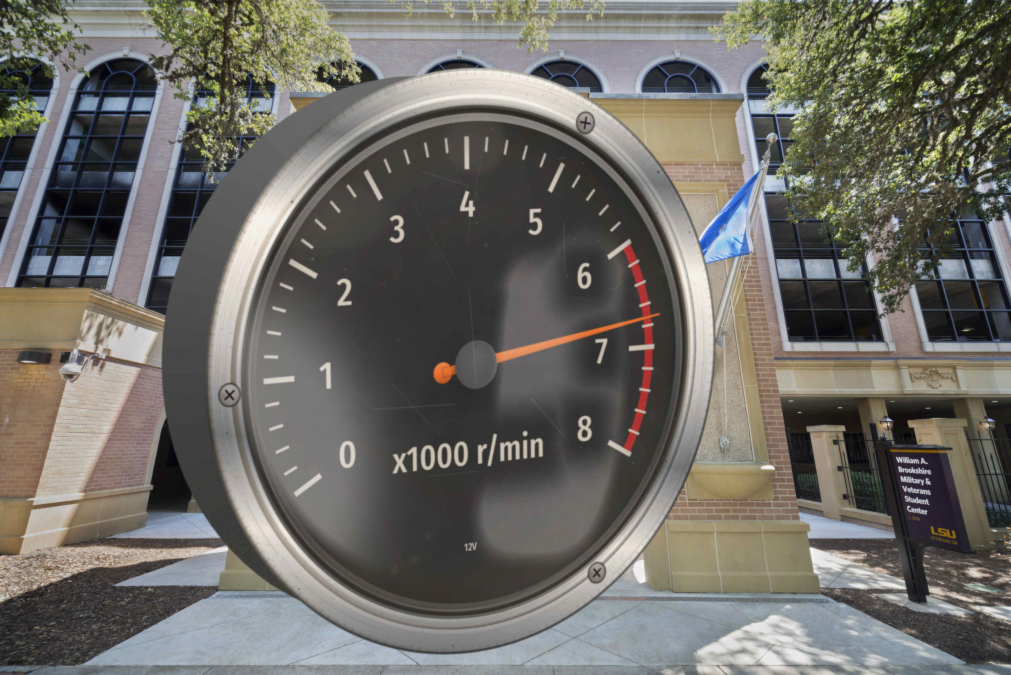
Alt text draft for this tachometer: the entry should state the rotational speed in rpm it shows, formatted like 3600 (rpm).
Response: 6700 (rpm)
